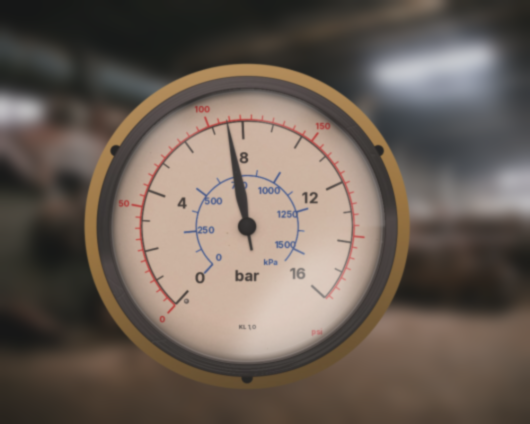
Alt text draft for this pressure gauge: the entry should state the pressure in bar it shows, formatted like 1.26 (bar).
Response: 7.5 (bar)
